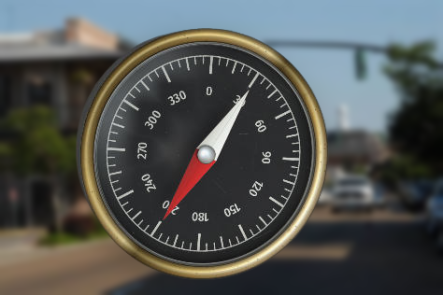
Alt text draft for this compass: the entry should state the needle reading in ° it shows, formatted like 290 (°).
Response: 210 (°)
